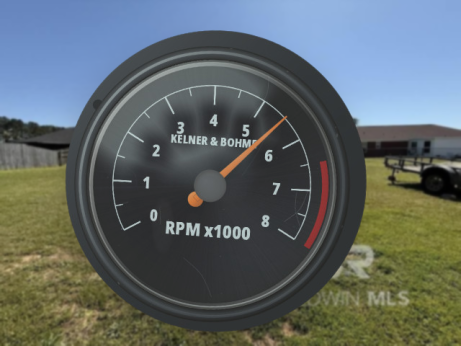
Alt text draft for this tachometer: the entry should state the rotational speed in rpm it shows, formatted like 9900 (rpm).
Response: 5500 (rpm)
